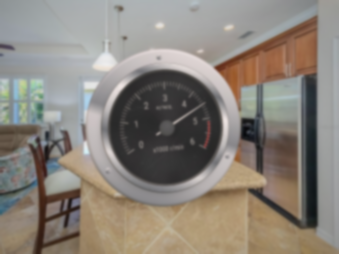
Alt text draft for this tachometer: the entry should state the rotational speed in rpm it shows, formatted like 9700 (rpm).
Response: 4500 (rpm)
